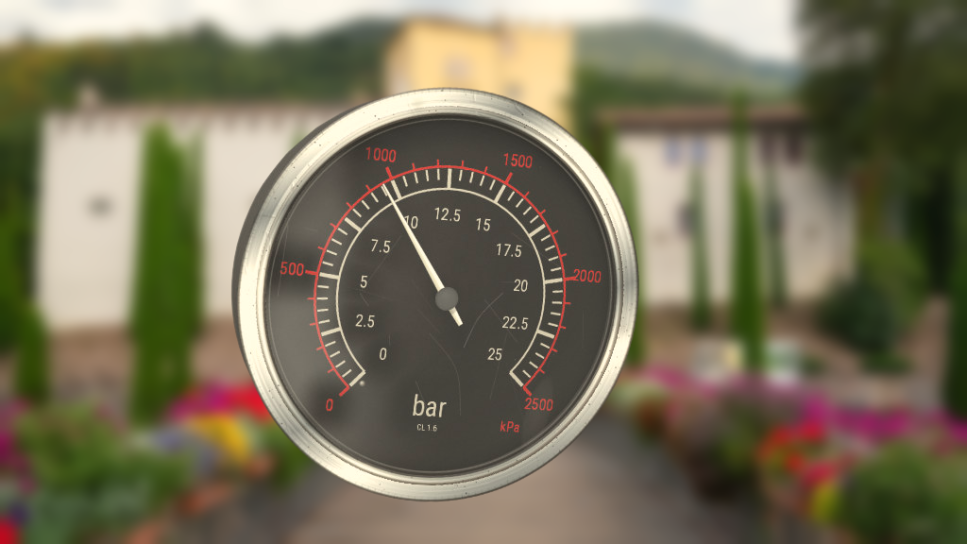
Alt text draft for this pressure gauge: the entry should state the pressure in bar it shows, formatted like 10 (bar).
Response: 9.5 (bar)
